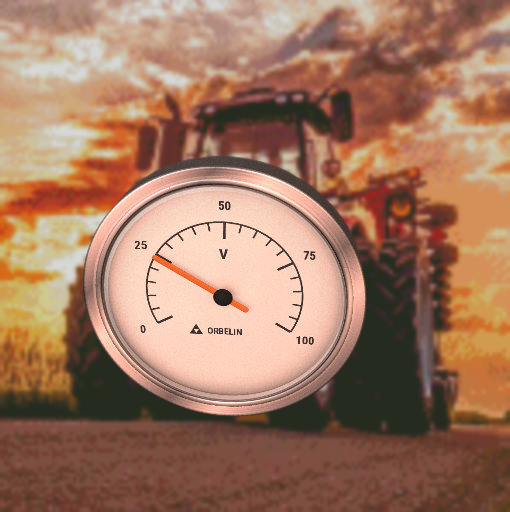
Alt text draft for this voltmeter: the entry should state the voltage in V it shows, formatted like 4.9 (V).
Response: 25 (V)
